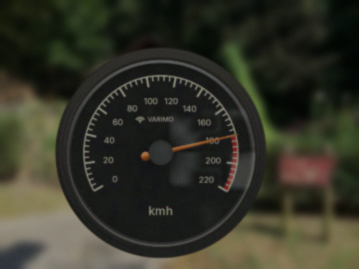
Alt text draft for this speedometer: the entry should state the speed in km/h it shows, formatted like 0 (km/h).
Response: 180 (km/h)
